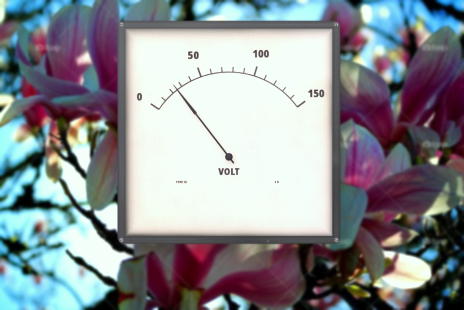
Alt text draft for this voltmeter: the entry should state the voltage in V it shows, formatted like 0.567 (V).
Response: 25 (V)
